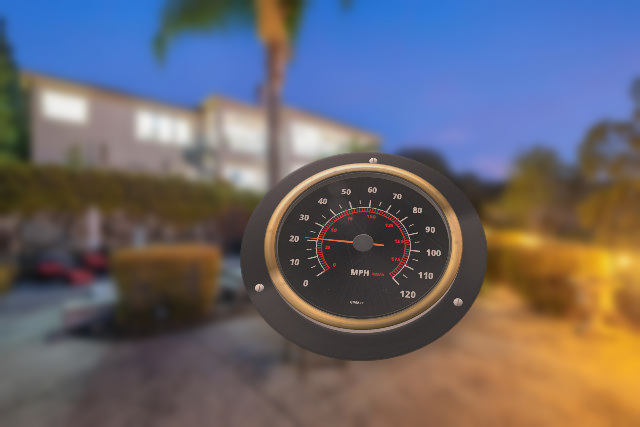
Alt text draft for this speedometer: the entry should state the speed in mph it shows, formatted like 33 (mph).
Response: 20 (mph)
